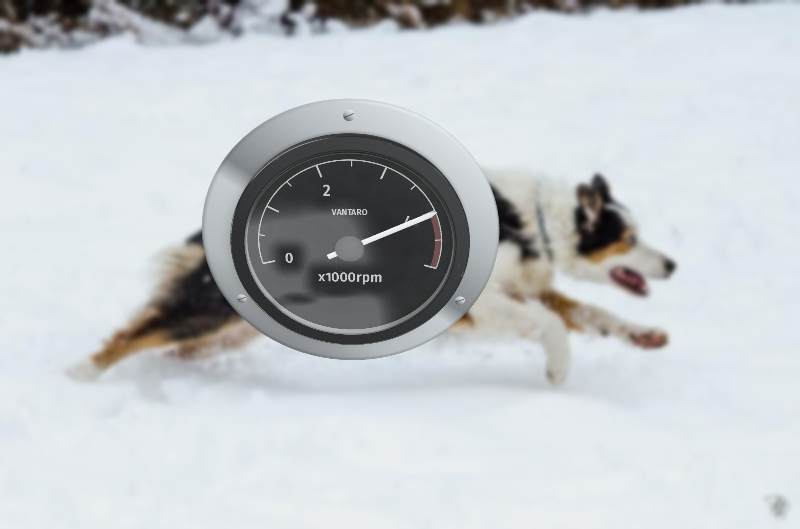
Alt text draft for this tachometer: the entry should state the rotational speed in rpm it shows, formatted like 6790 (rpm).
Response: 4000 (rpm)
